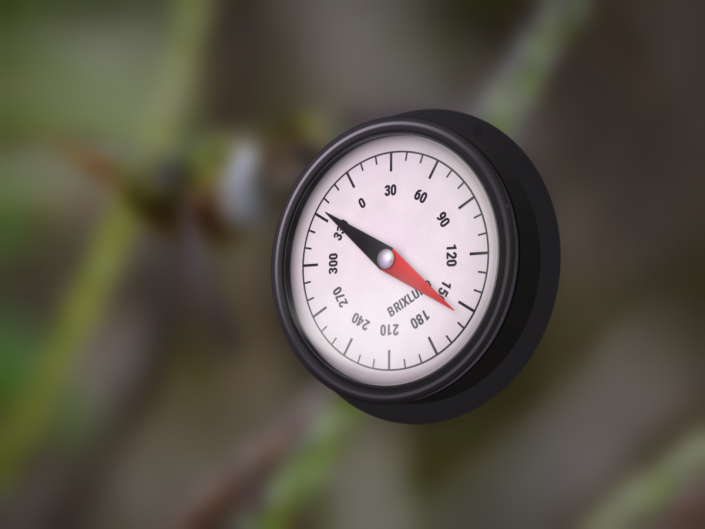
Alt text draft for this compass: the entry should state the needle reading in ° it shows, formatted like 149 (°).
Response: 155 (°)
